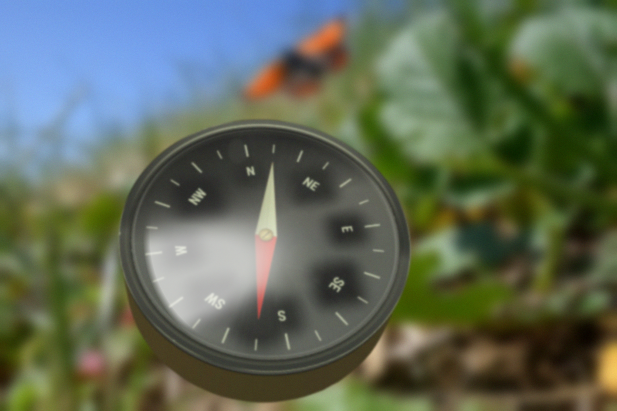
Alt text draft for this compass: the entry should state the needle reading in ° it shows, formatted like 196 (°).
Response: 195 (°)
